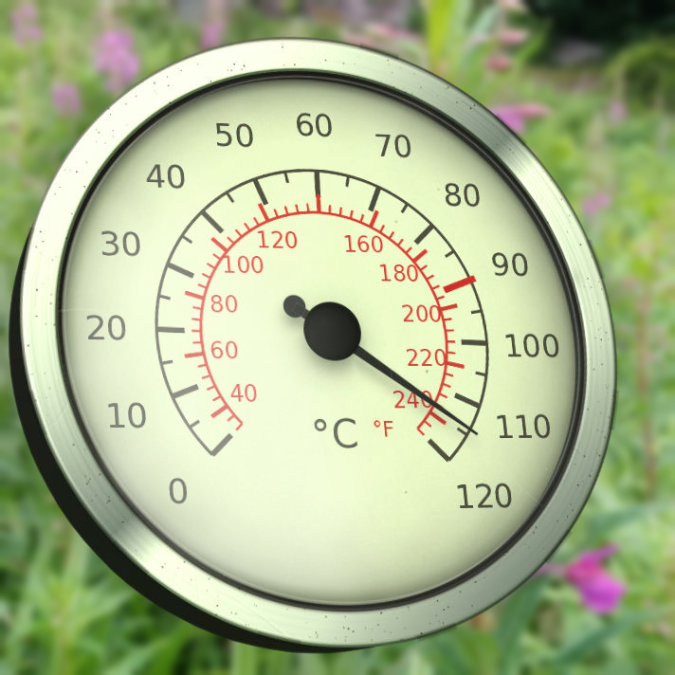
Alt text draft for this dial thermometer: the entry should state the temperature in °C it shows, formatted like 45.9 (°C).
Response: 115 (°C)
